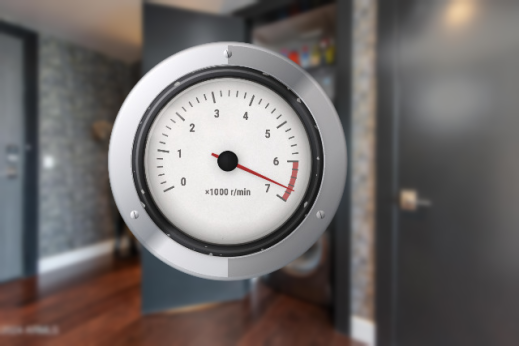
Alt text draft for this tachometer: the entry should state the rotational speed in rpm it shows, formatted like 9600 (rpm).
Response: 6700 (rpm)
